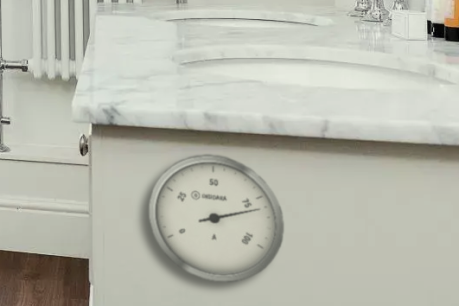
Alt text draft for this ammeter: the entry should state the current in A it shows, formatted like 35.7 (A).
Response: 80 (A)
